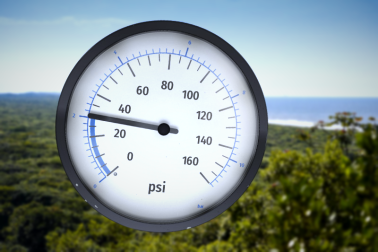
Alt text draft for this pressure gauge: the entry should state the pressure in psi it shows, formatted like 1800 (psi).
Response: 30 (psi)
